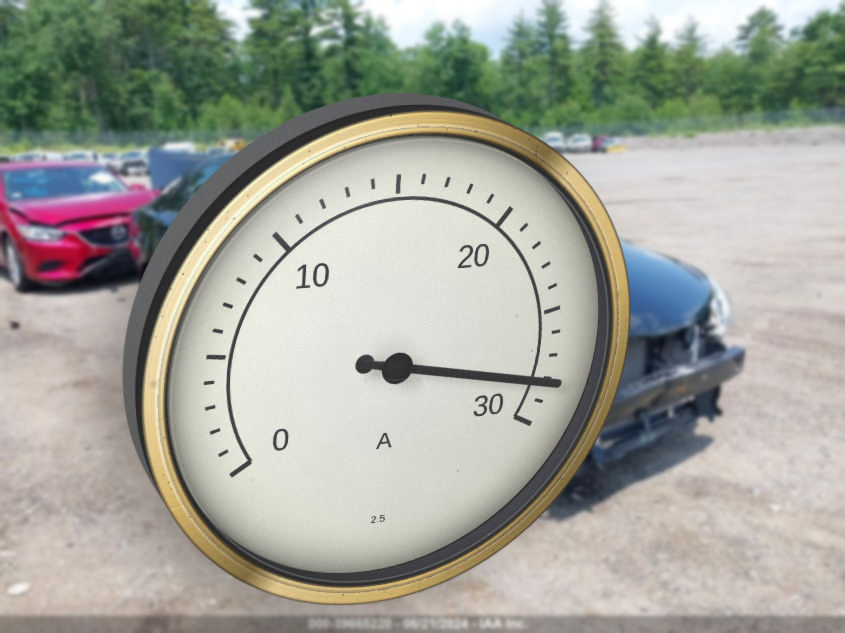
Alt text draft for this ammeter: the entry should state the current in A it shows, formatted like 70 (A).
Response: 28 (A)
